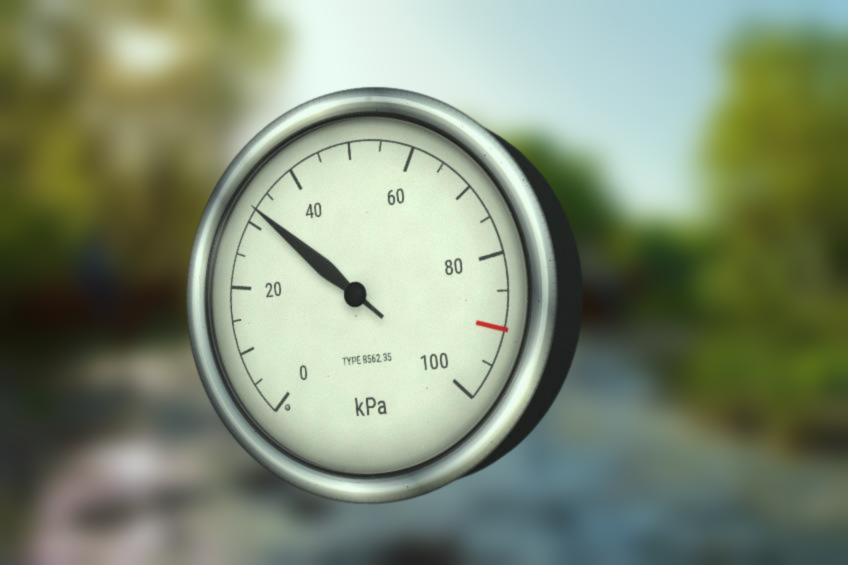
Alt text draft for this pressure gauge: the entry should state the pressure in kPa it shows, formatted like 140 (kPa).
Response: 32.5 (kPa)
